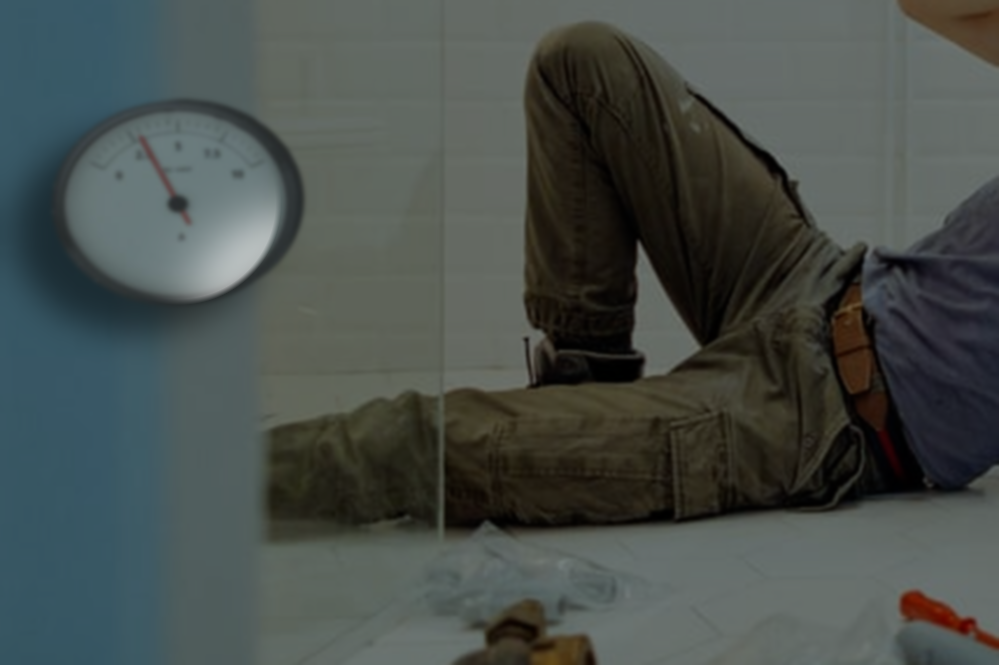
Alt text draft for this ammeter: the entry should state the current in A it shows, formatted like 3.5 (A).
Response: 3 (A)
